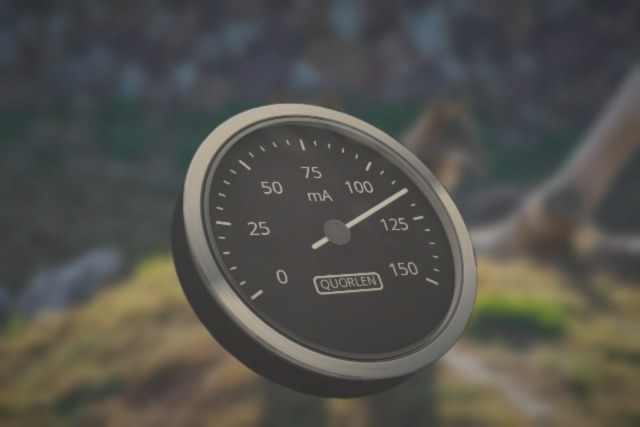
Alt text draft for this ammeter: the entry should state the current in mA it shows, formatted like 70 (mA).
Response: 115 (mA)
